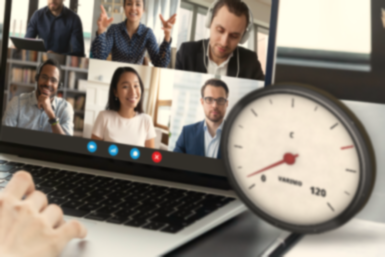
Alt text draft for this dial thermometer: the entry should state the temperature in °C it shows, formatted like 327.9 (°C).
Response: 5 (°C)
